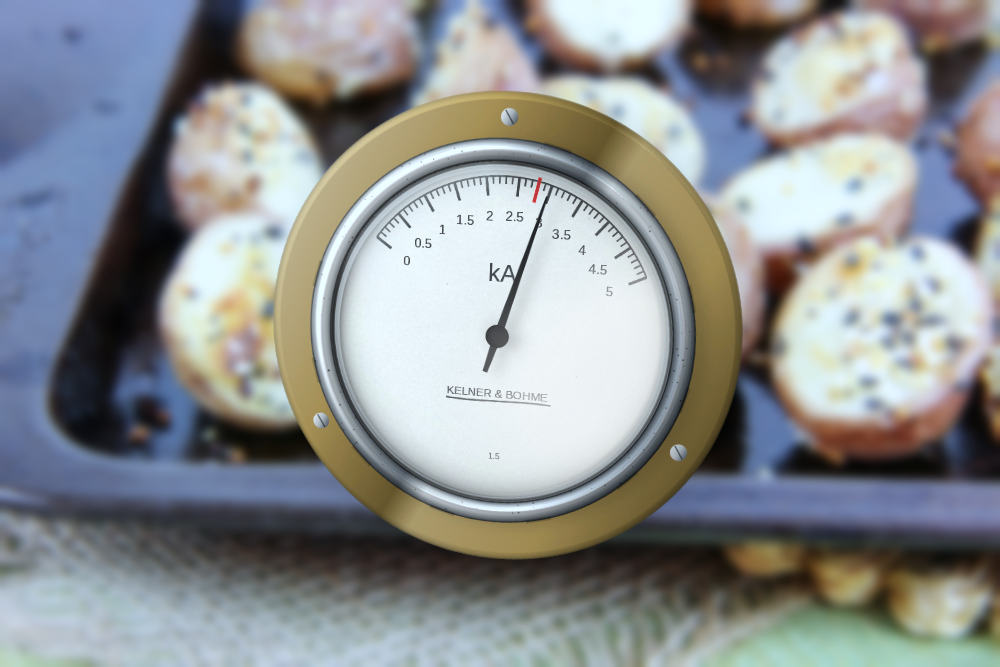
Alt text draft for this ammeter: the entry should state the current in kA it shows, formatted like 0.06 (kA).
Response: 3 (kA)
